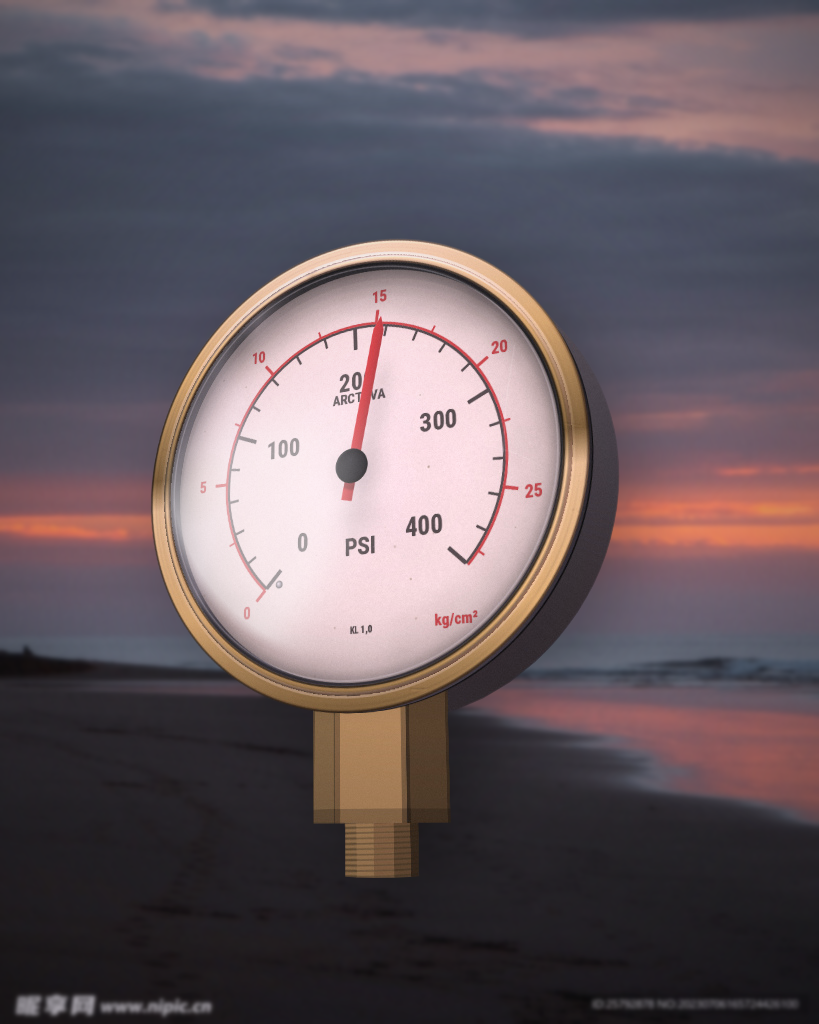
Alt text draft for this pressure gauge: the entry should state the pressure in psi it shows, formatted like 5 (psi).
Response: 220 (psi)
